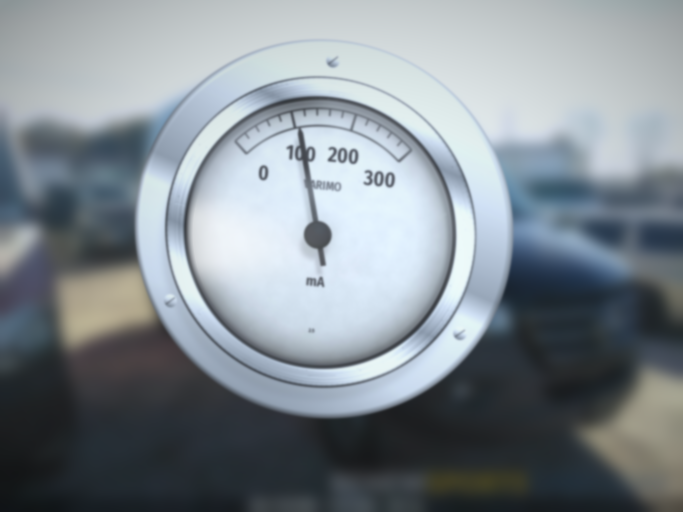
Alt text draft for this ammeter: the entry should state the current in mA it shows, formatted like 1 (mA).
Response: 110 (mA)
